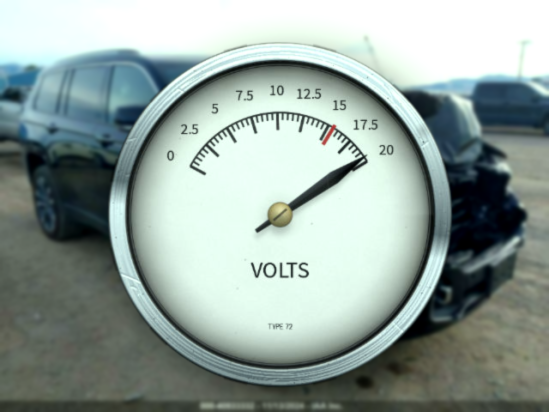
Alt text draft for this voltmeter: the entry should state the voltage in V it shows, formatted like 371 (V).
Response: 19.5 (V)
